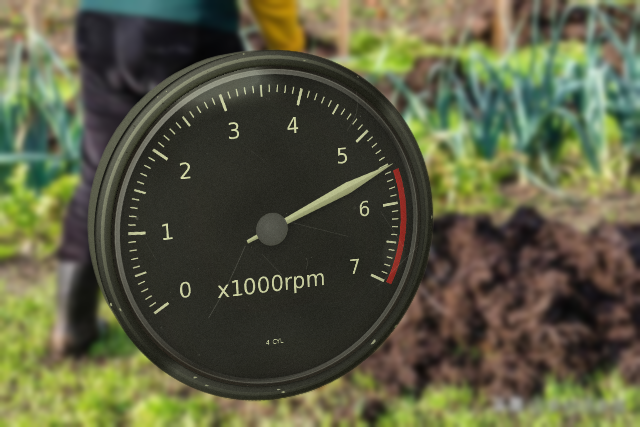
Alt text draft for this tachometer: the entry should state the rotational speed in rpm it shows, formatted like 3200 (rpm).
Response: 5500 (rpm)
